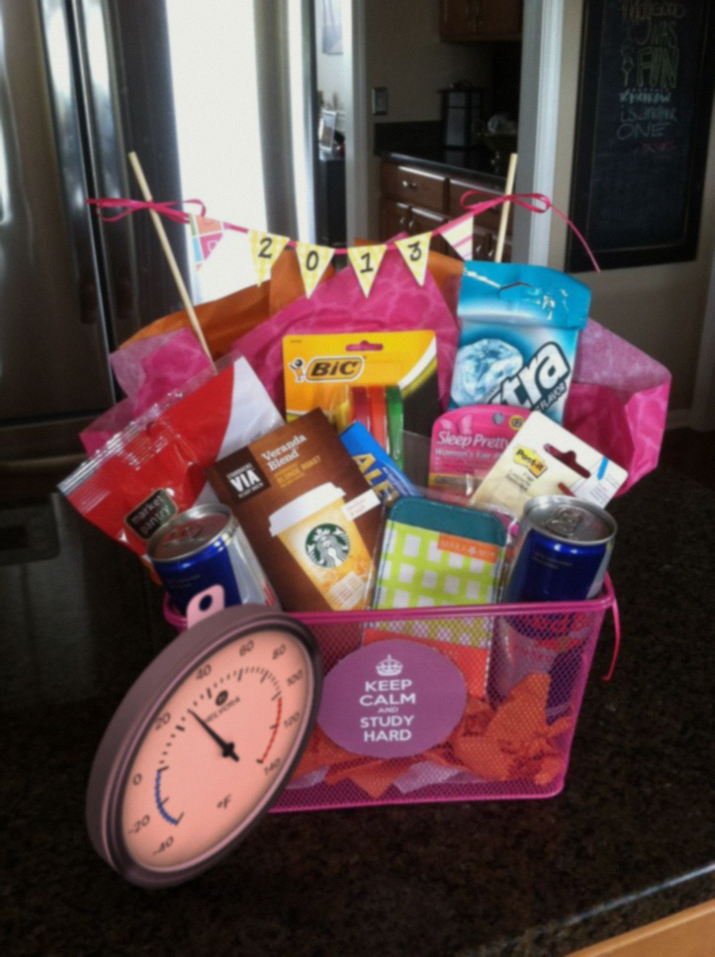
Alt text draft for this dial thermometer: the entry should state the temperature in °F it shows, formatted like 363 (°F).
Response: 28 (°F)
